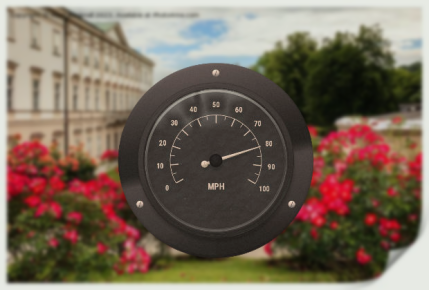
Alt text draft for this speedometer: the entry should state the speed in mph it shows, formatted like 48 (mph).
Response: 80 (mph)
